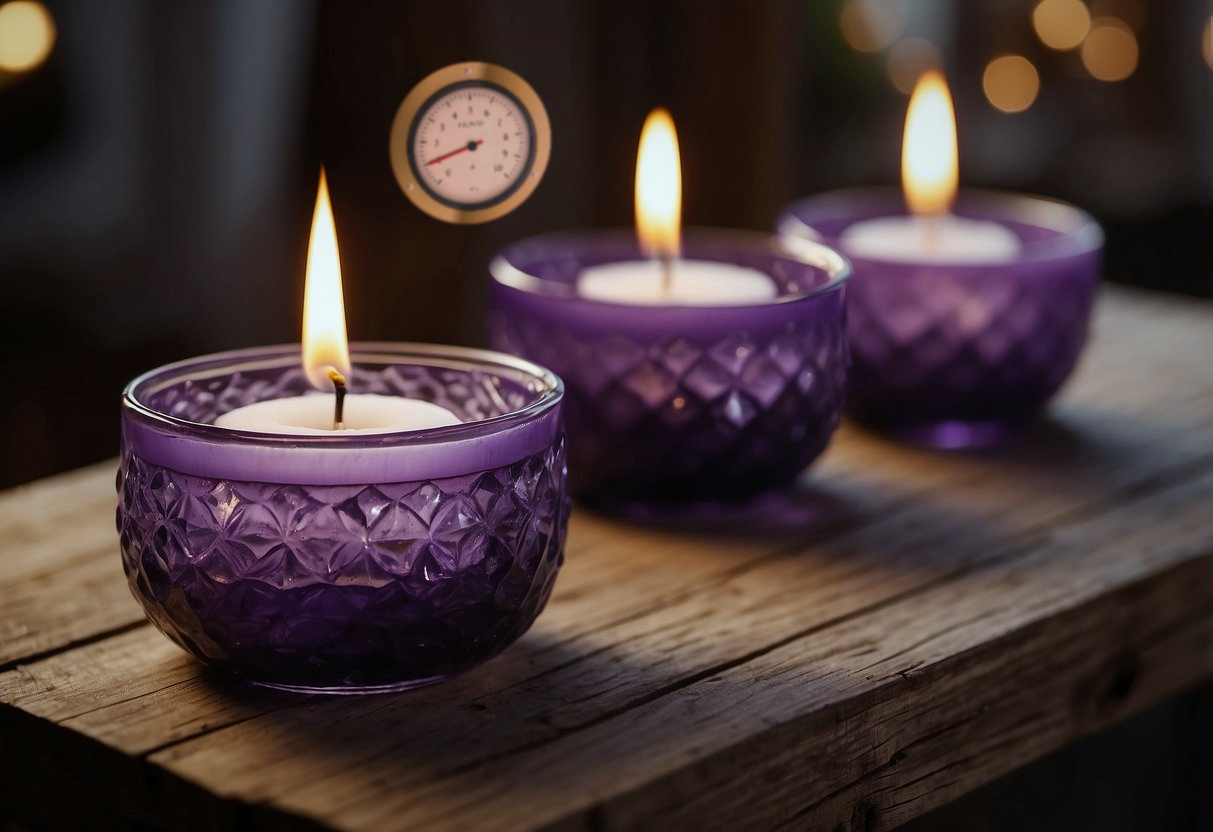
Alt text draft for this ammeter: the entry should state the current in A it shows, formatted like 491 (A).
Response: 1 (A)
